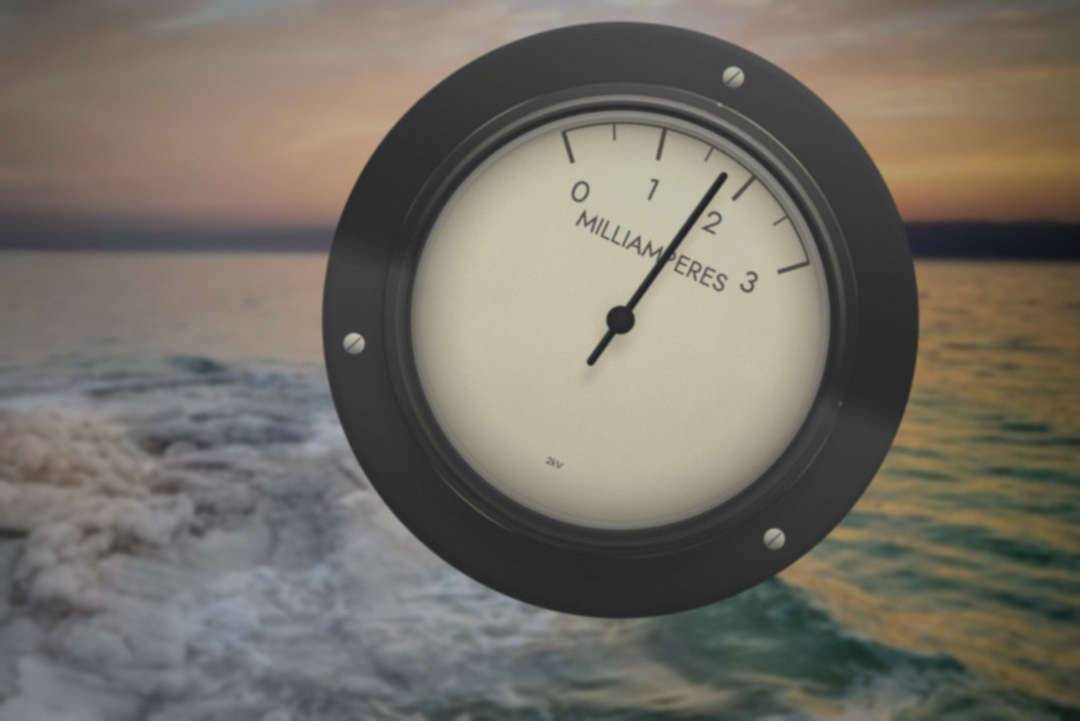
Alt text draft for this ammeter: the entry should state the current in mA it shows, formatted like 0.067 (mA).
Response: 1.75 (mA)
